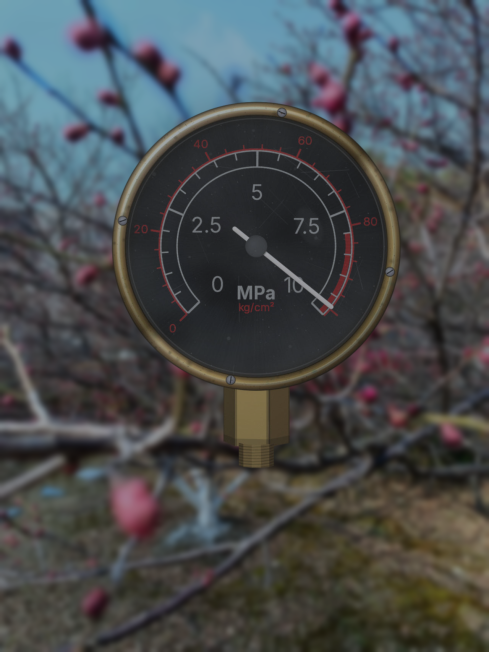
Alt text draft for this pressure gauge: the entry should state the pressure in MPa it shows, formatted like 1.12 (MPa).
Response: 9.75 (MPa)
